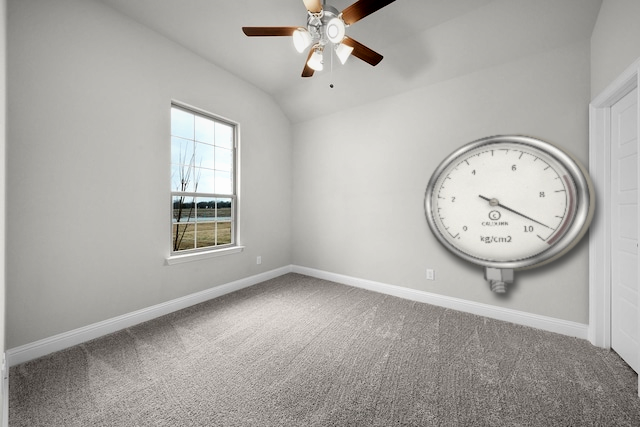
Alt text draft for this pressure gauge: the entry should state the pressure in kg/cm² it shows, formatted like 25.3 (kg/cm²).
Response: 9.5 (kg/cm²)
